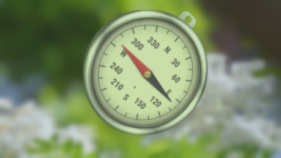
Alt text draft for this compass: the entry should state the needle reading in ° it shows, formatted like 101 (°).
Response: 277.5 (°)
